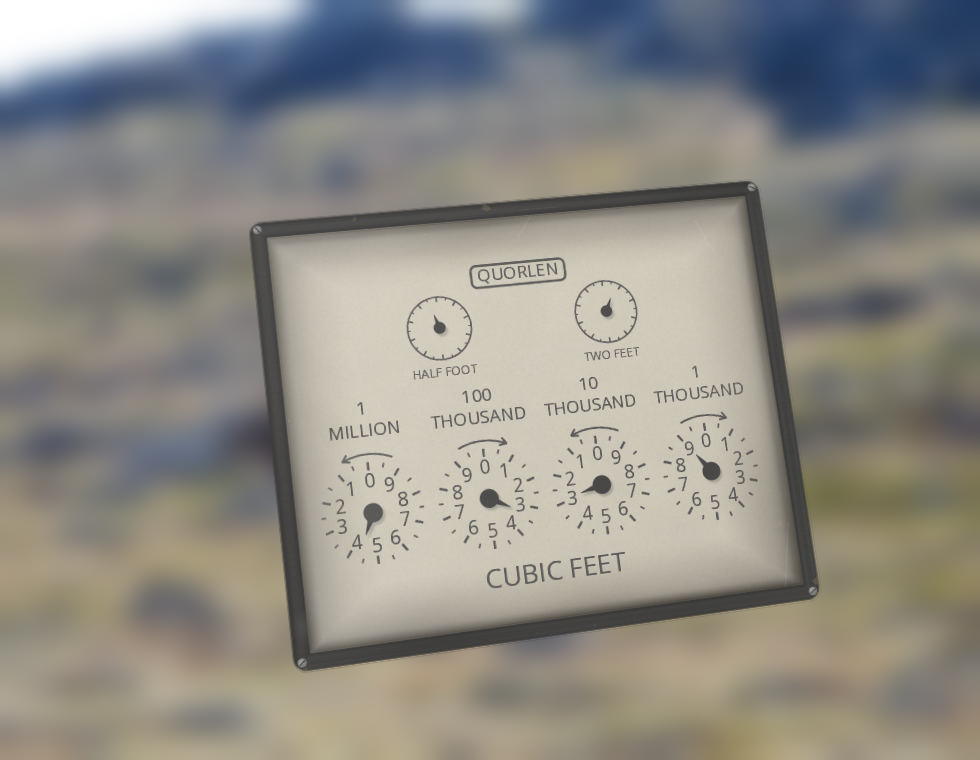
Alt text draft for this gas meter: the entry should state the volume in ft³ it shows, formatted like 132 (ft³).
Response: 432900 (ft³)
